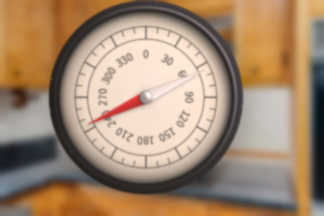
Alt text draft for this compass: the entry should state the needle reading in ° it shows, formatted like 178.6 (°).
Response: 245 (°)
